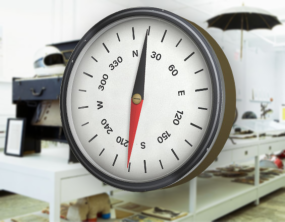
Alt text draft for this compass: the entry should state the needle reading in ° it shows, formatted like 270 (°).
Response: 195 (°)
